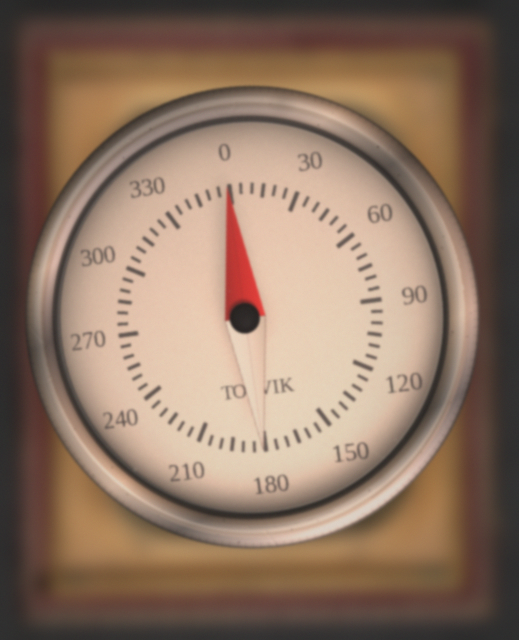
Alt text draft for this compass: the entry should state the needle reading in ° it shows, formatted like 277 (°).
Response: 0 (°)
